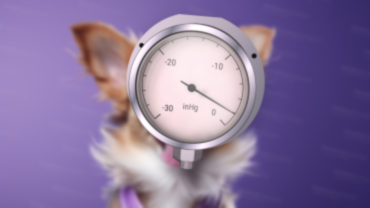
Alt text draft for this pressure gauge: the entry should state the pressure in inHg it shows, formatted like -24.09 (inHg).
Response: -2 (inHg)
